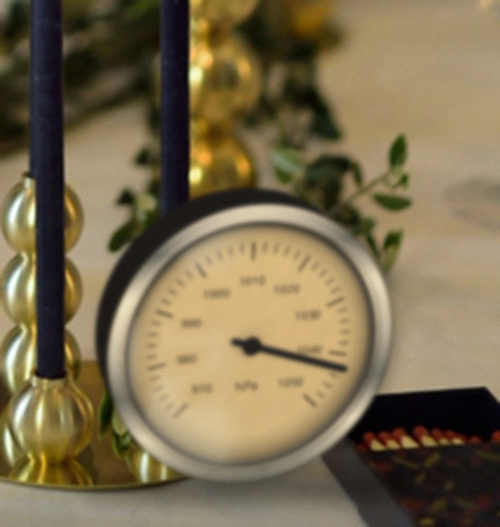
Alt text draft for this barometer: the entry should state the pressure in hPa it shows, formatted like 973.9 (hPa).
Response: 1042 (hPa)
